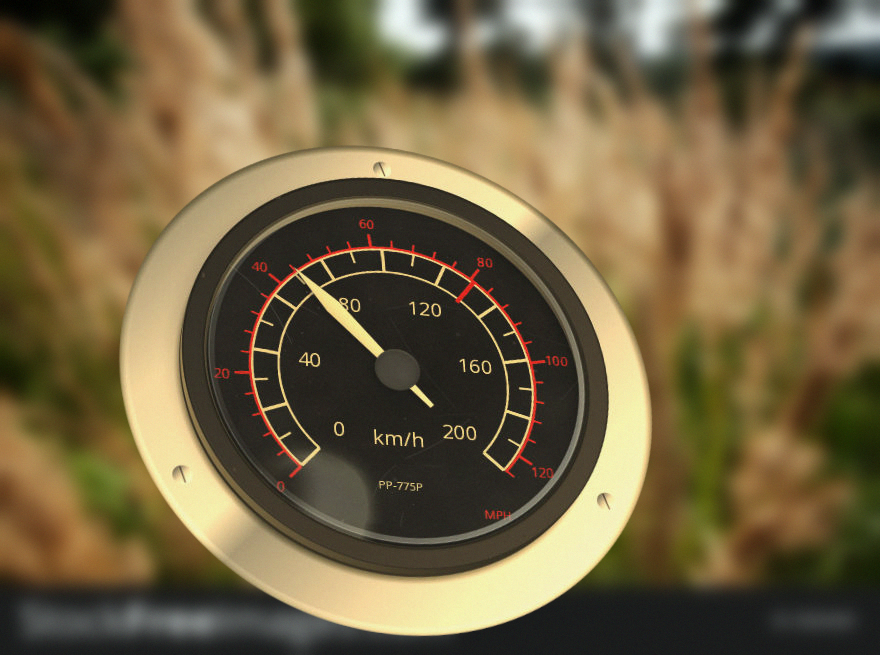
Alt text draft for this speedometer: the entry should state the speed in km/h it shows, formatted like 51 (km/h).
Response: 70 (km/h)
